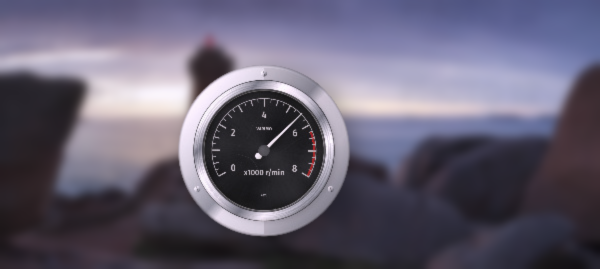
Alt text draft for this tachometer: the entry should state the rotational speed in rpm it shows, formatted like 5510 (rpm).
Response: 5500 (rpm)
